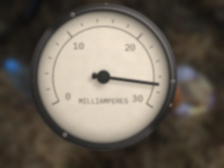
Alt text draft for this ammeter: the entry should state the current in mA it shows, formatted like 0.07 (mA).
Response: 27 (mA)
